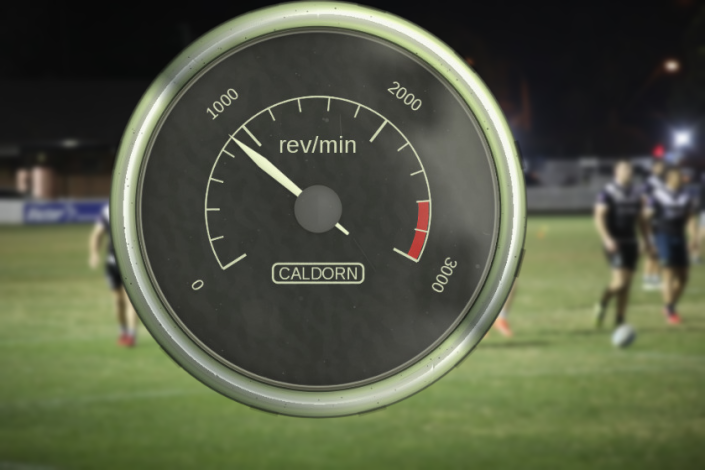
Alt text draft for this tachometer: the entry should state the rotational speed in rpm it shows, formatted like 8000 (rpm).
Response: 900 (rpm)
